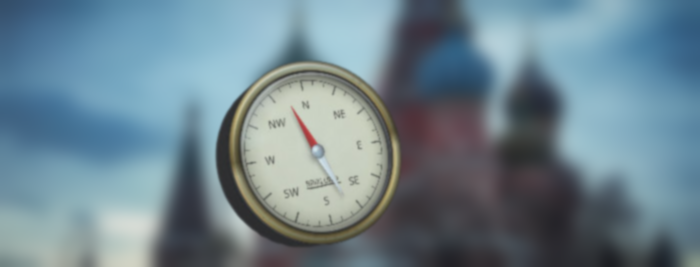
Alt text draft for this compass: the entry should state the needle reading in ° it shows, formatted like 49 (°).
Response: 340 (°)
